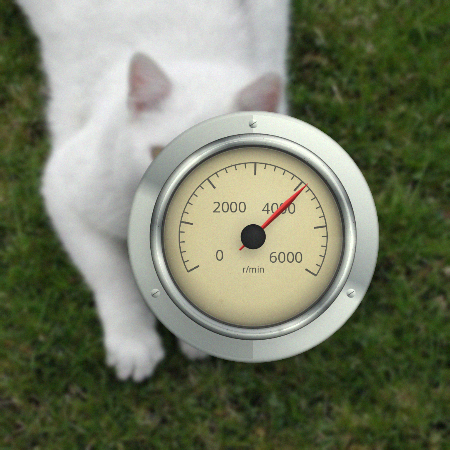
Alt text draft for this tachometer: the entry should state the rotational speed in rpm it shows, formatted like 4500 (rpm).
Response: 4100 (rpm)
